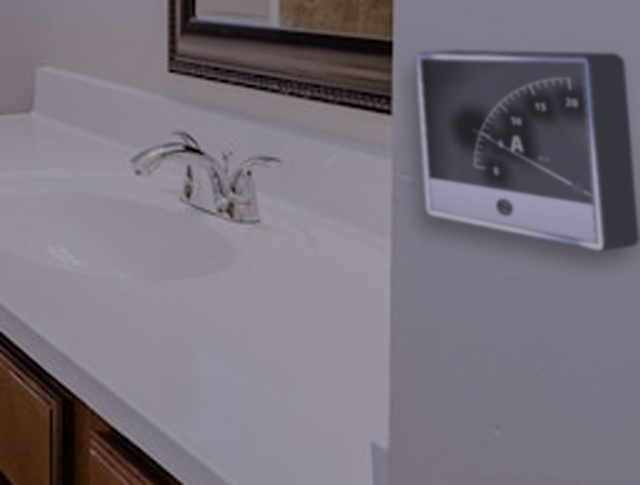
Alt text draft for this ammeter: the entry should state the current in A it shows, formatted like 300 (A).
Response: 5 (A)
